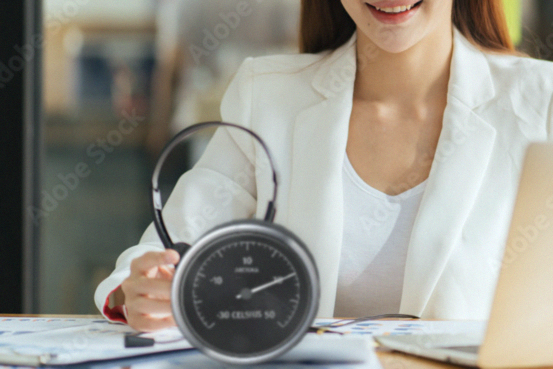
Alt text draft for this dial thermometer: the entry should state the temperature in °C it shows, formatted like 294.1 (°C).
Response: 30 (°C)
